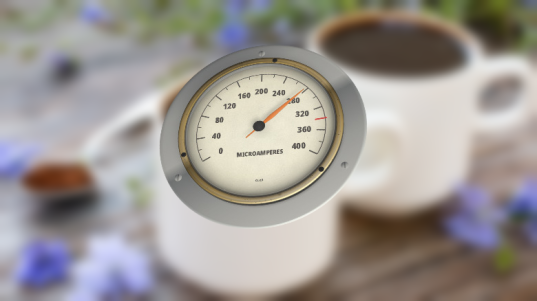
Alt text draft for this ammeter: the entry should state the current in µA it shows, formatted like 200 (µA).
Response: 280 (µA)
